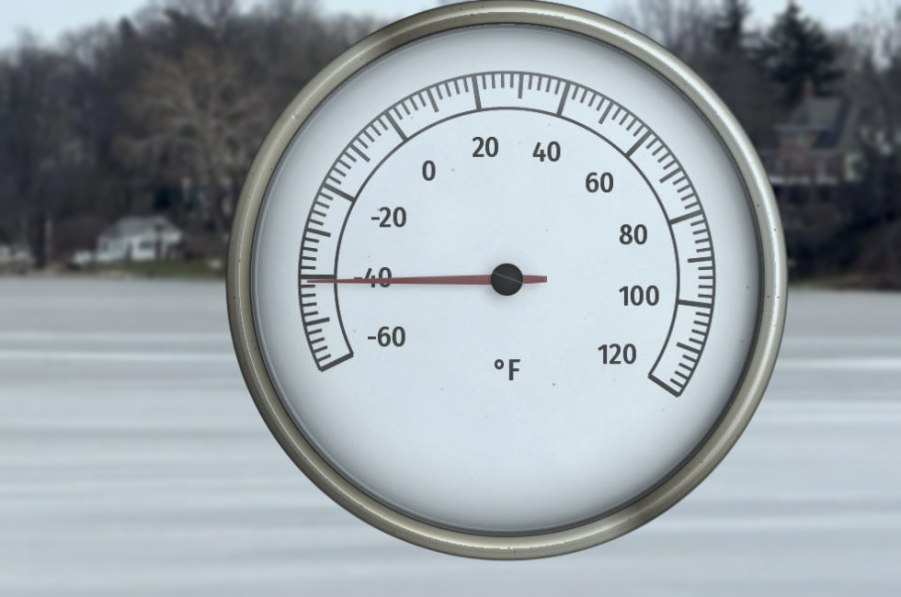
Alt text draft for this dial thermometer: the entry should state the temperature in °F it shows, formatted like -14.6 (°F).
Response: -41 (°F)
